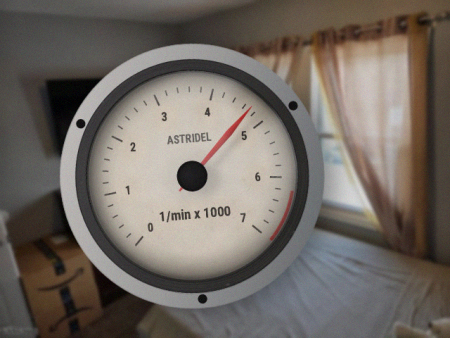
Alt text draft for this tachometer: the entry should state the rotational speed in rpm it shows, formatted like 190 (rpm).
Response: 4700 (rpm)
